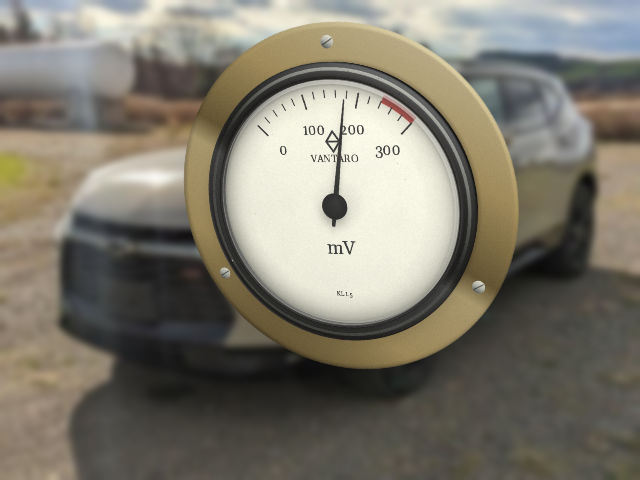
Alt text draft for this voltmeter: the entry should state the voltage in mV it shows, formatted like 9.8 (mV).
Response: 180 (mV)
